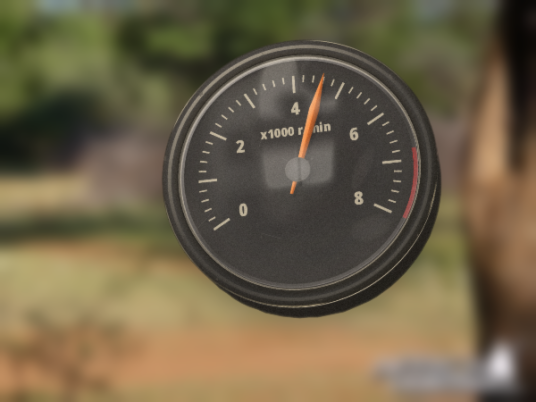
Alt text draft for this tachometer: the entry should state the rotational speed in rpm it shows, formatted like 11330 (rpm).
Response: 4600 (rpm)
